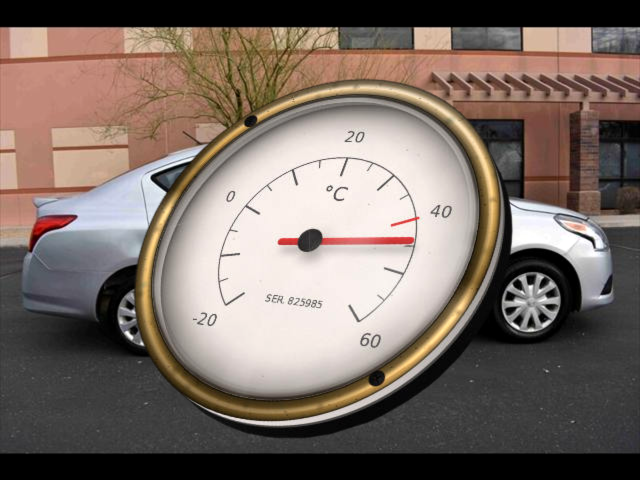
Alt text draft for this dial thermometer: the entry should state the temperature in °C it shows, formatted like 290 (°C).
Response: 45 (°C)
